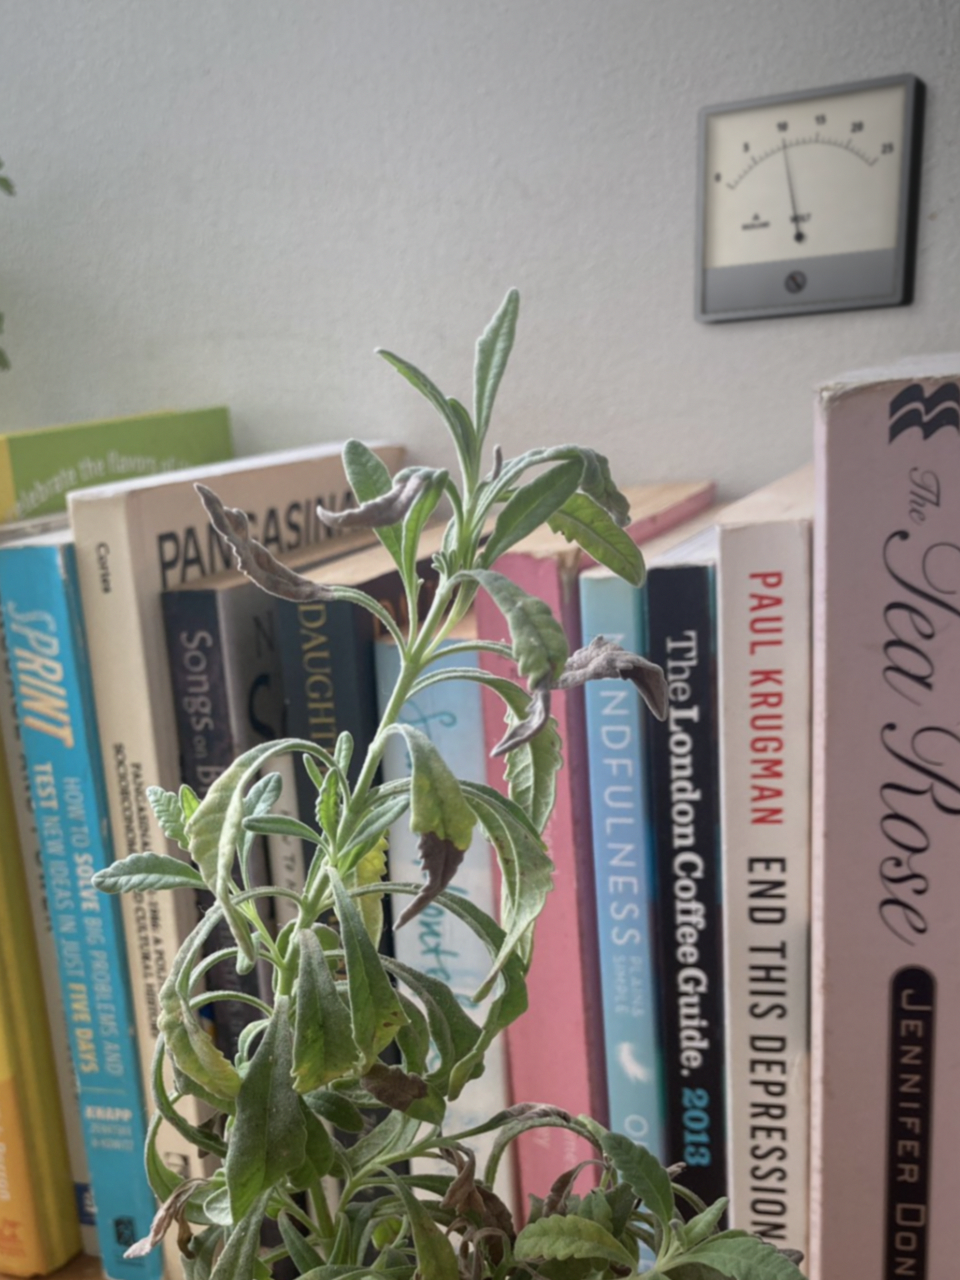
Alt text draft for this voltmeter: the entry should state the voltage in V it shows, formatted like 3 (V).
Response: 10 (V)
